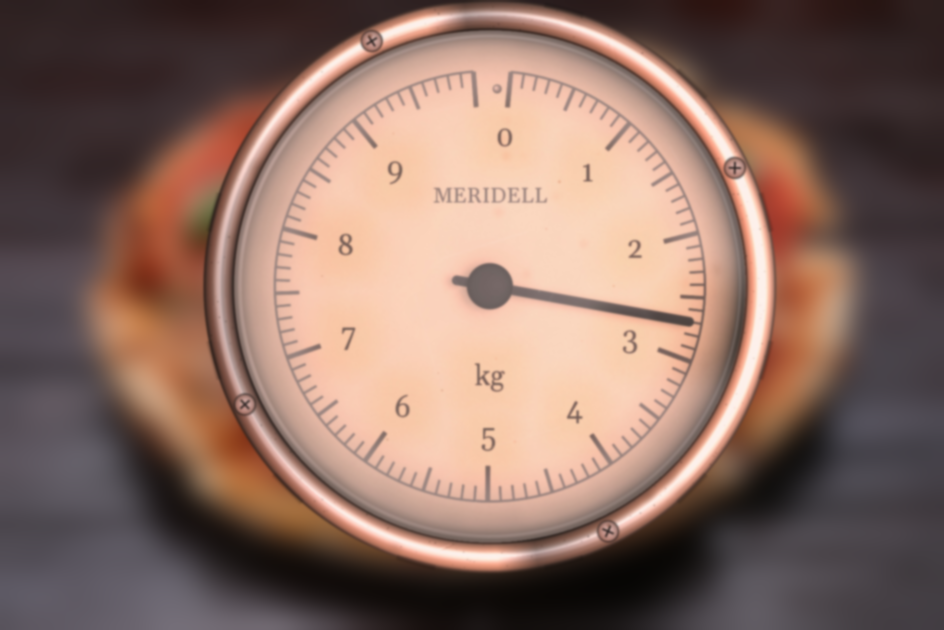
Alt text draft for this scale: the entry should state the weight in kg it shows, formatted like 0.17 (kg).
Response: 2.7 (kg)
